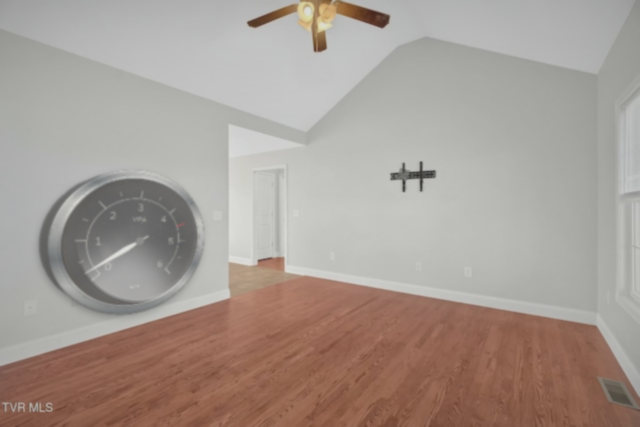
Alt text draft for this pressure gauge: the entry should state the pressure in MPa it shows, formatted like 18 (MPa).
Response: 0.25 (MPa)
